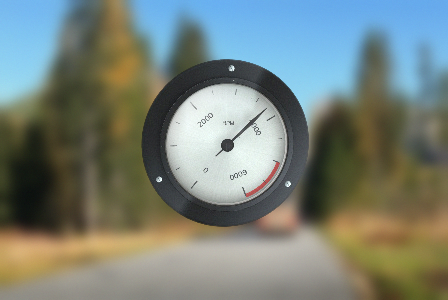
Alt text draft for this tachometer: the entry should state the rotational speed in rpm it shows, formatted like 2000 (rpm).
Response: 3750 (rpm)
